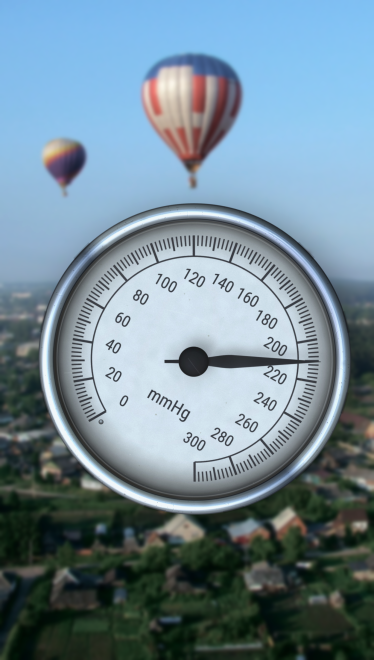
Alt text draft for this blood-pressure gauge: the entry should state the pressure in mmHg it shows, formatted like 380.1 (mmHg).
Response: 210 (mmHg)
